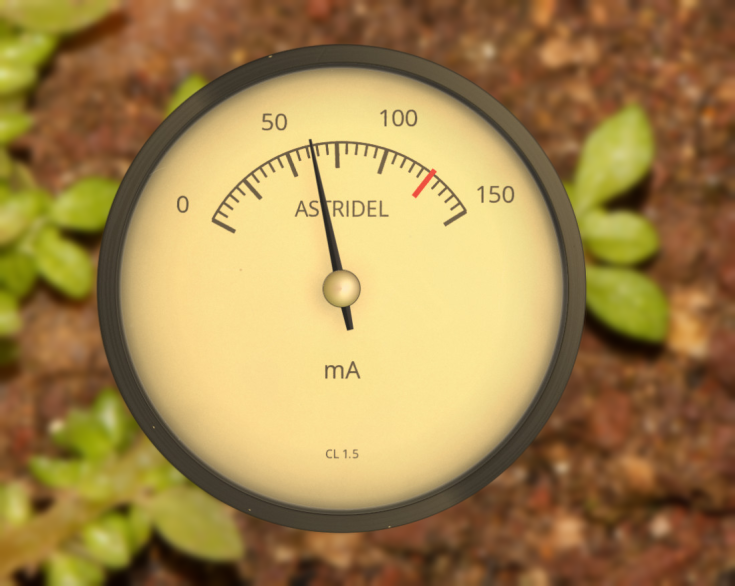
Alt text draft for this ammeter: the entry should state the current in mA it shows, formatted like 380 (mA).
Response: 62.5 (mA)
